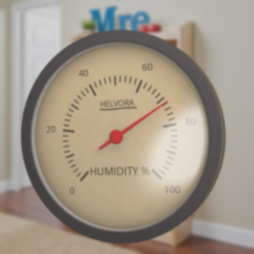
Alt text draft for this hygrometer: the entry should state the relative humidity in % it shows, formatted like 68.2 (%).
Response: 72 (%)
